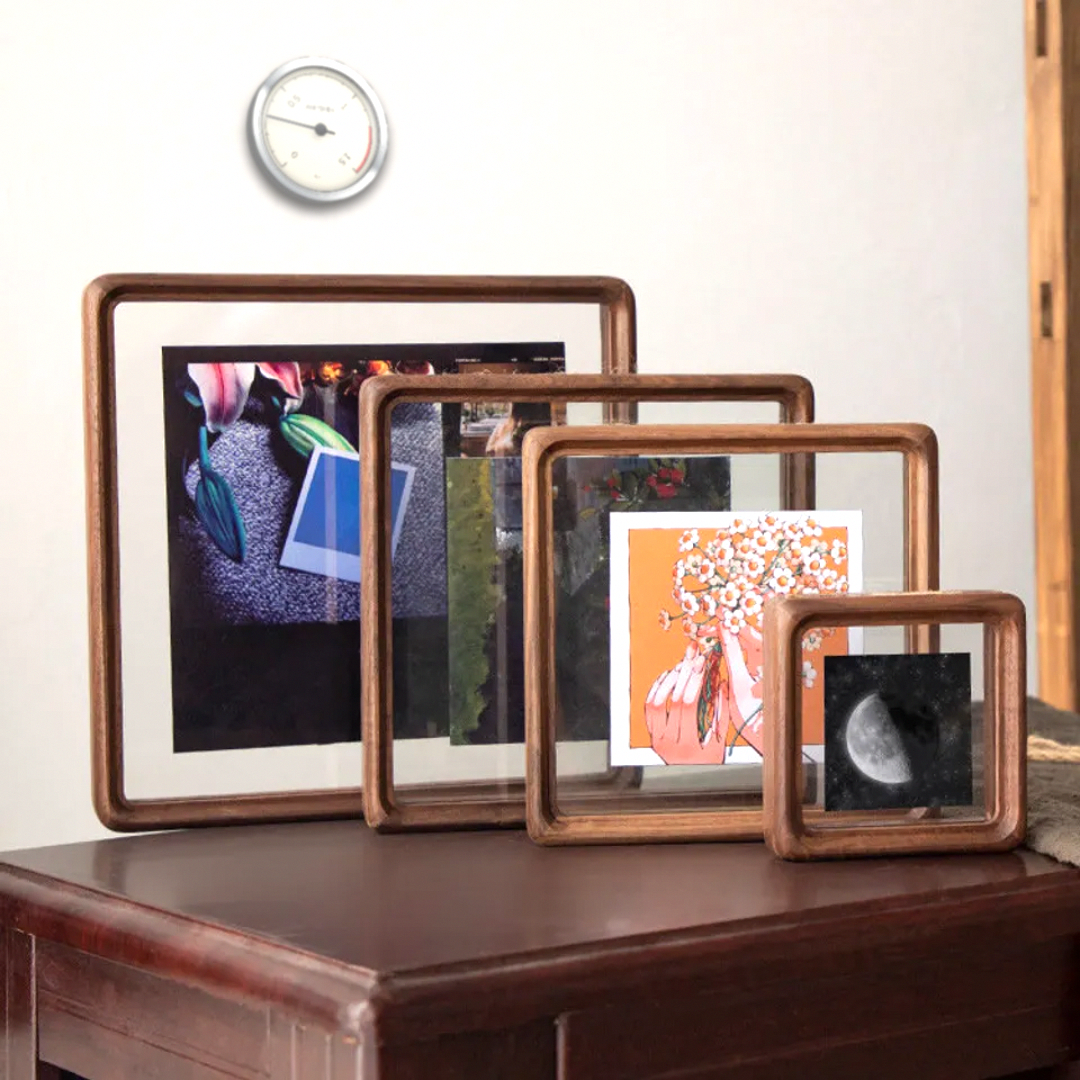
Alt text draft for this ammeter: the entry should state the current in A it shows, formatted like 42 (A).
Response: 0.3 (A)
